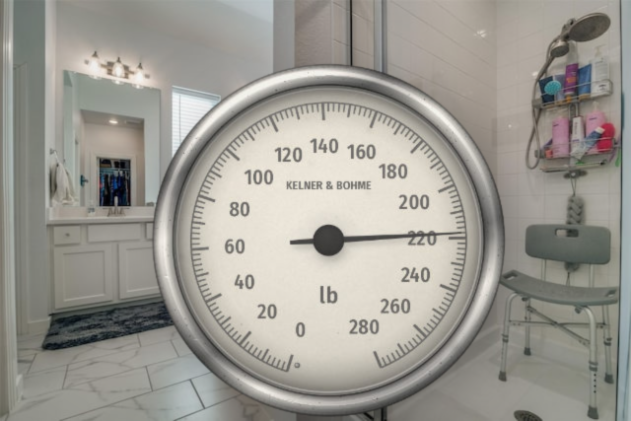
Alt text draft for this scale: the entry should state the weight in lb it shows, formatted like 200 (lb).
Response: 218 (lb)
